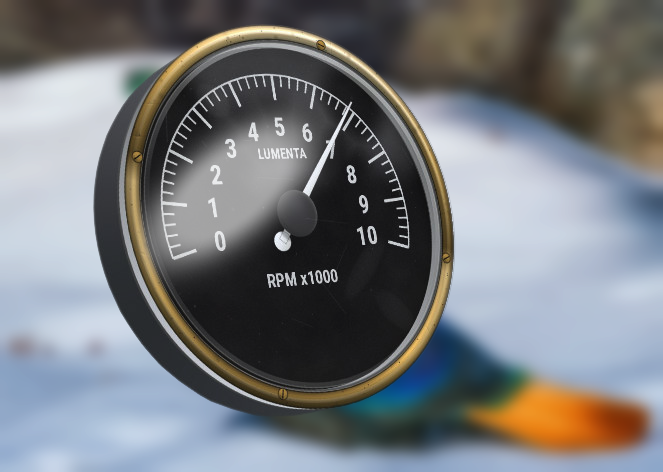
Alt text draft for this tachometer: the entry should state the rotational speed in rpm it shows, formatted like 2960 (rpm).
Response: 6800 (rpm)
